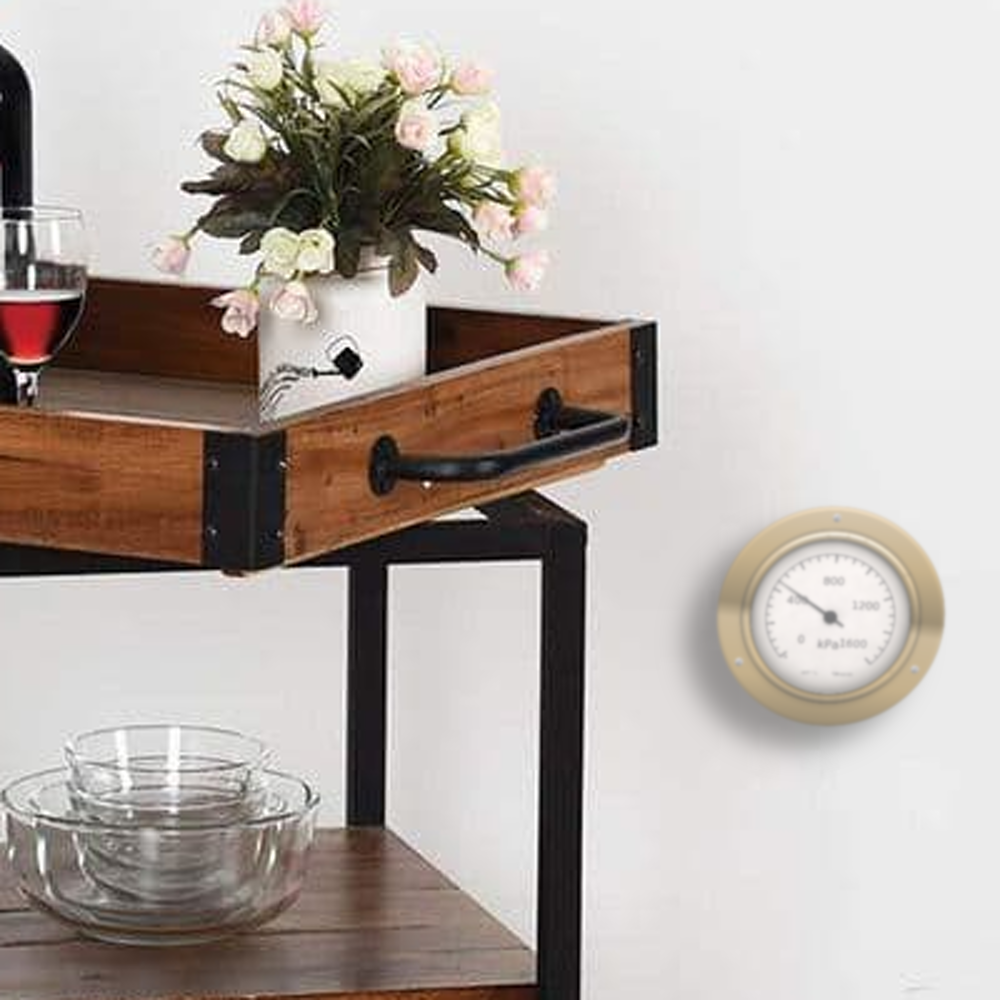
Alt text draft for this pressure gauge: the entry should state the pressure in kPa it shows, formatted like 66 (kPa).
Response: 450 (kPa)
